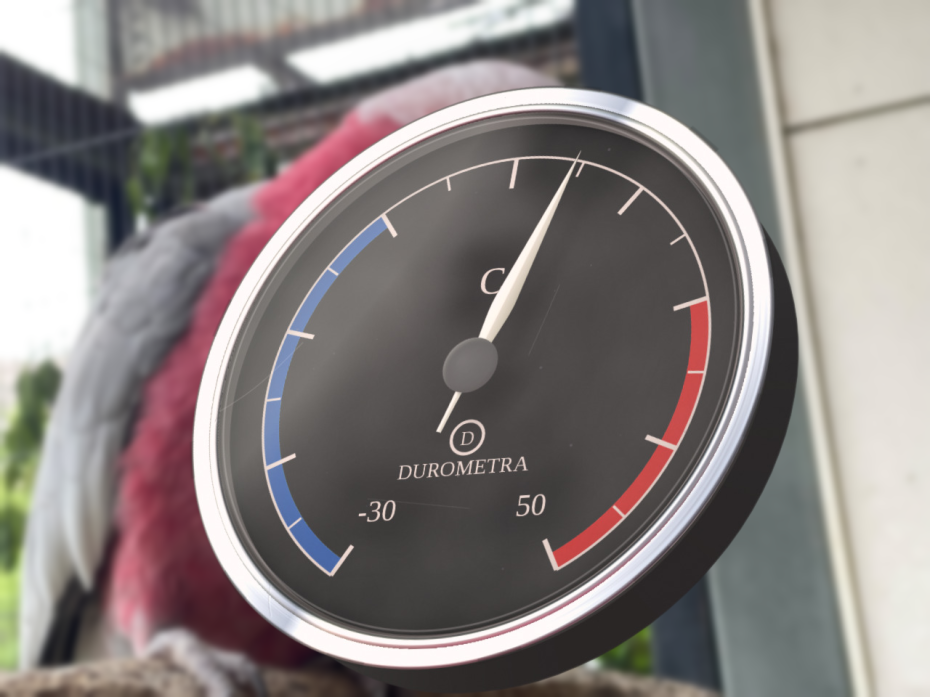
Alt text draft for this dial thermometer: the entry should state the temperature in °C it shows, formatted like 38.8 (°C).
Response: 15 (°C)
